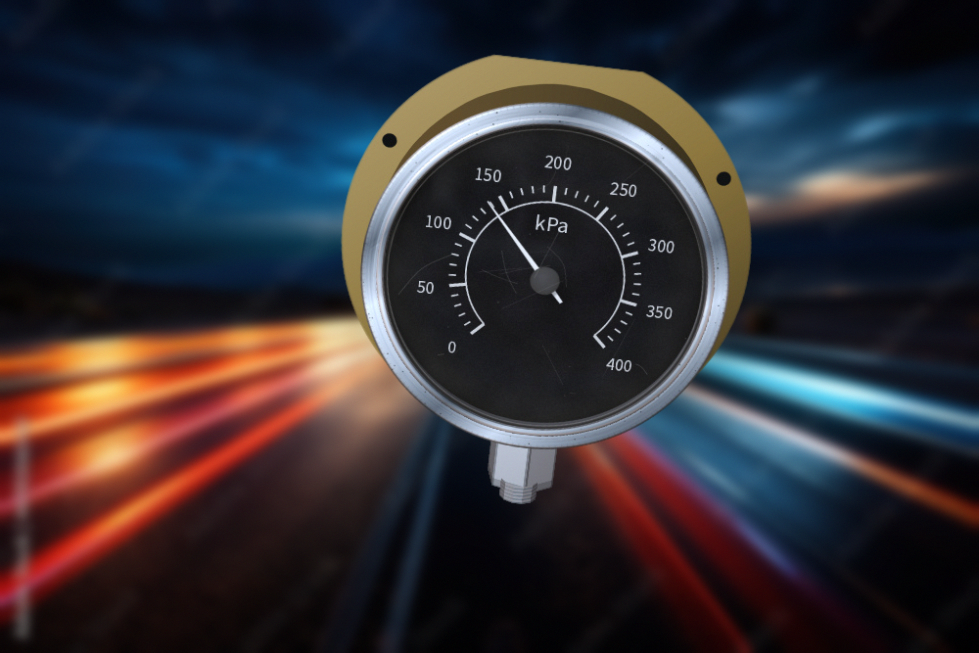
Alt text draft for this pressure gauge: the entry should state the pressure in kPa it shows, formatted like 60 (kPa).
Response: 140 (kPa)
